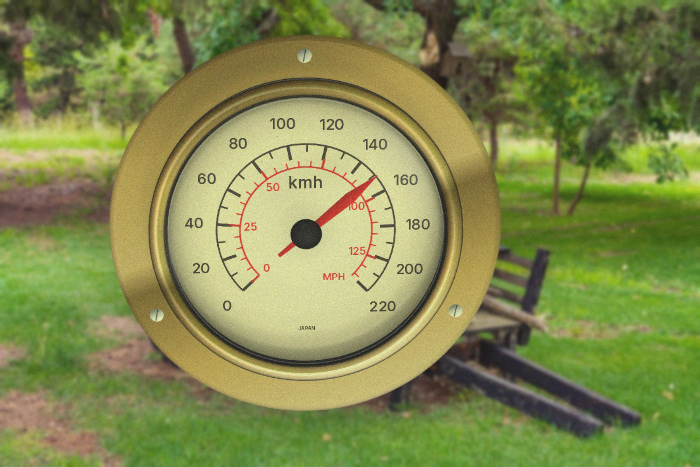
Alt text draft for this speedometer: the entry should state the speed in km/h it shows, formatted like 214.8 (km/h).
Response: 150 (km/h)
